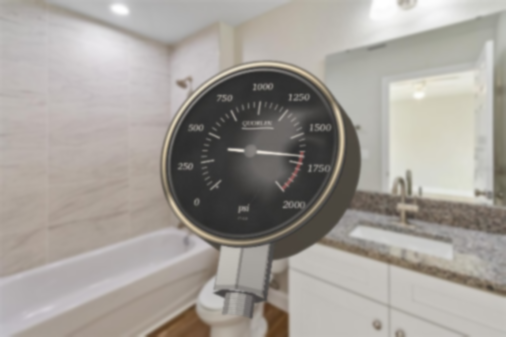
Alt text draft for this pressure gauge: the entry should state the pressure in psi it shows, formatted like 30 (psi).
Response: 1700 (psi)
